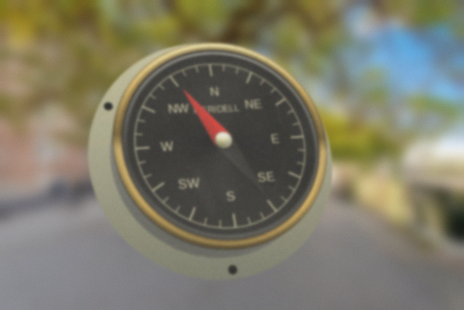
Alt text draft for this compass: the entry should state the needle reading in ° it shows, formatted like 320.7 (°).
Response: 330 (°)
